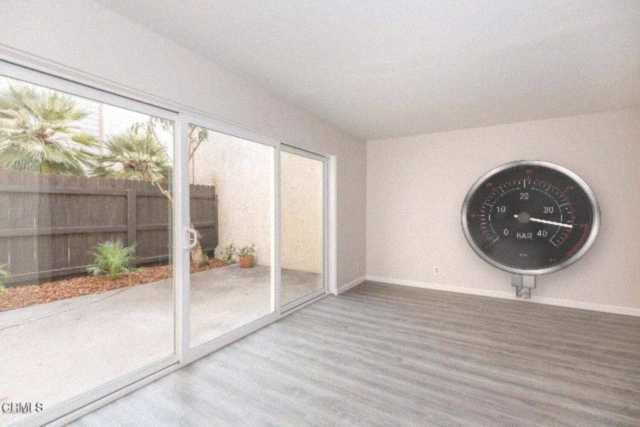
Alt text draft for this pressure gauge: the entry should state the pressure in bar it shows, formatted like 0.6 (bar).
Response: 35 (bar)
